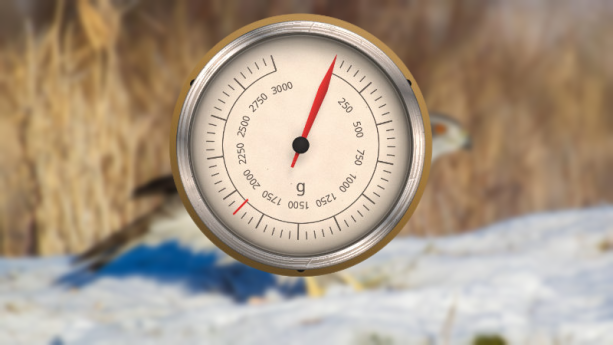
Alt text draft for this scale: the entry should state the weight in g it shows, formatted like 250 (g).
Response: 0 (g)
